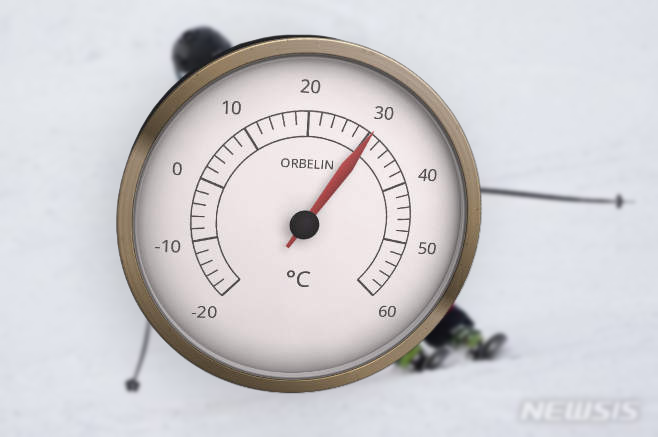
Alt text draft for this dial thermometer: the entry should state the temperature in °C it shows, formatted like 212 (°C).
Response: 30 (°C)
